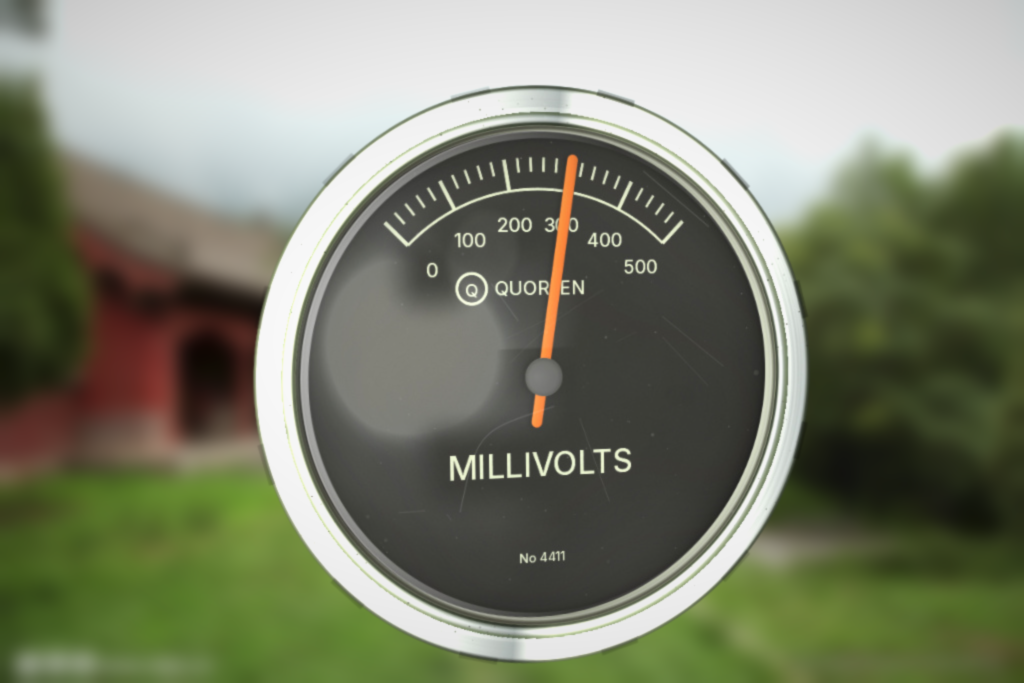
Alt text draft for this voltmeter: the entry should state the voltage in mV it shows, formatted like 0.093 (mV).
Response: 300 (mV)
